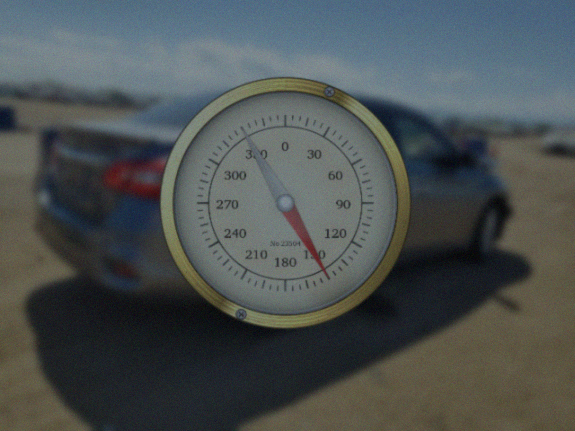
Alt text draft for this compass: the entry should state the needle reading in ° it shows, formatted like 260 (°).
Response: 150 (°)
